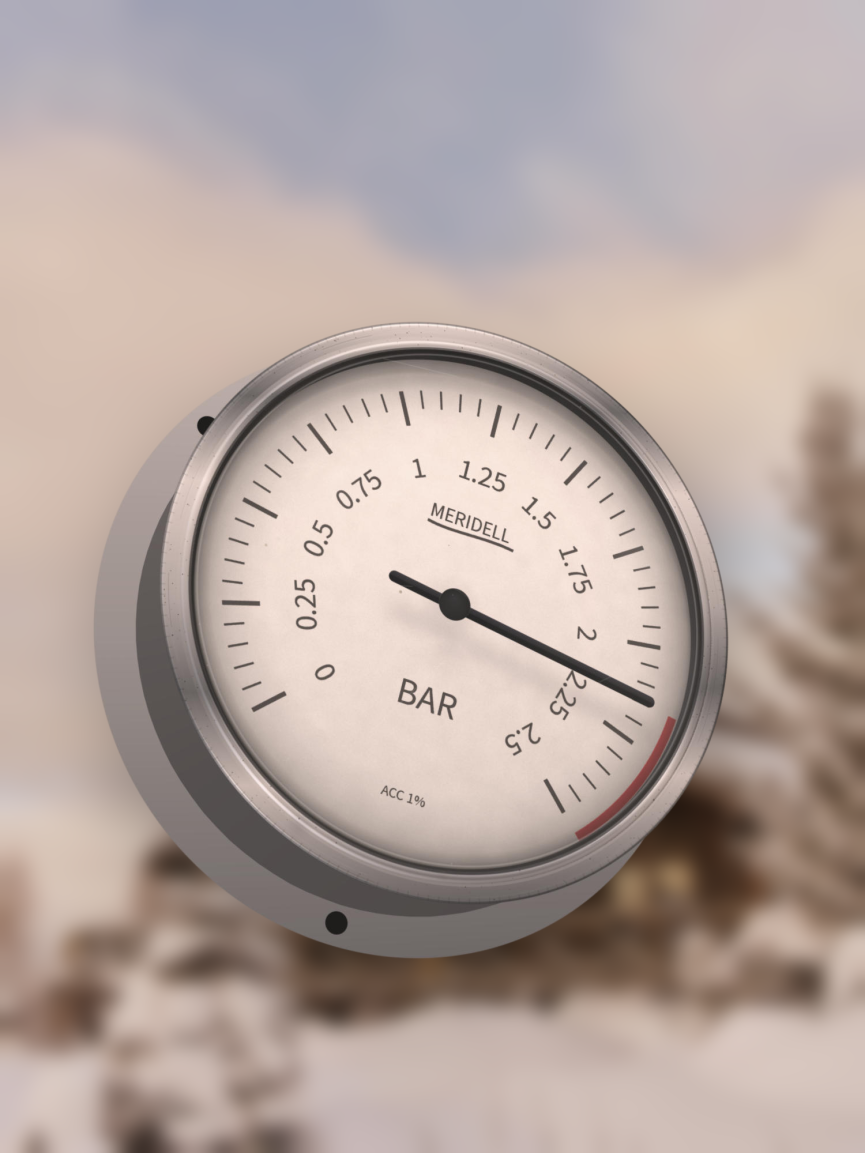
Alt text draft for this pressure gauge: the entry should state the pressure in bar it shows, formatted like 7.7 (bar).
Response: 2.15 (bar)
